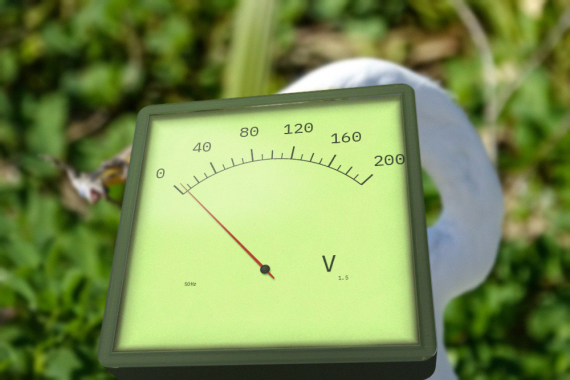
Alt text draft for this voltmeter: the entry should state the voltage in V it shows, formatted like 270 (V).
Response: 5 (V)
